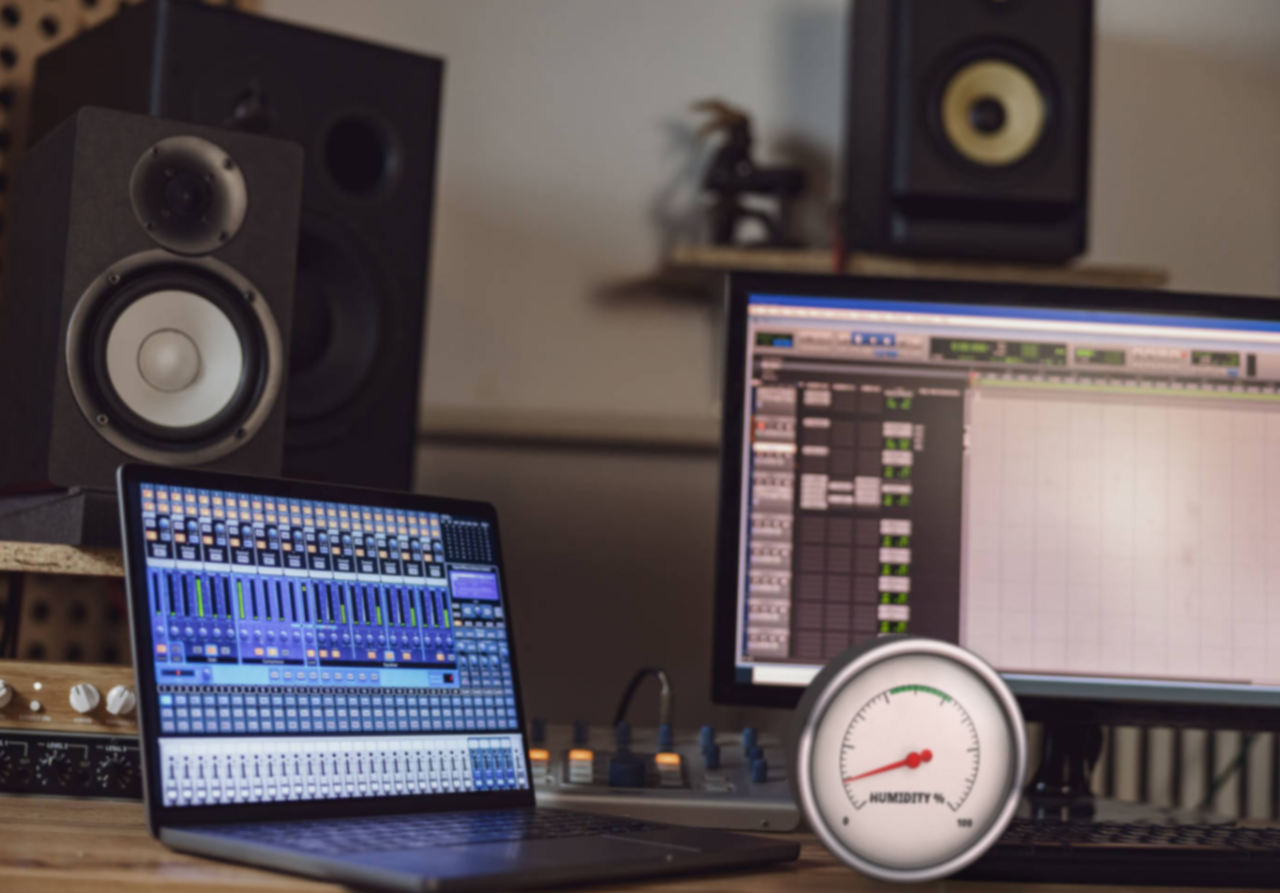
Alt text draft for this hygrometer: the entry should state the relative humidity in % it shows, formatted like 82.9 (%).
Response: 10 (%)
